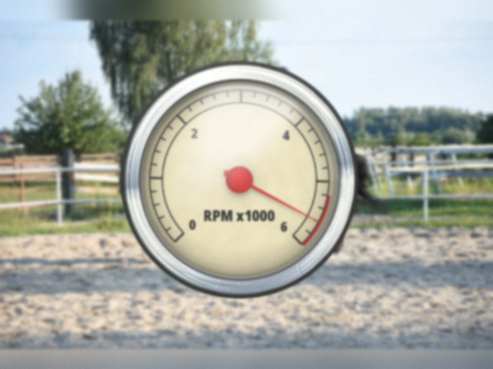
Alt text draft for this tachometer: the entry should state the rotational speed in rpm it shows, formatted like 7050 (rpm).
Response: 5600 (rpm)
